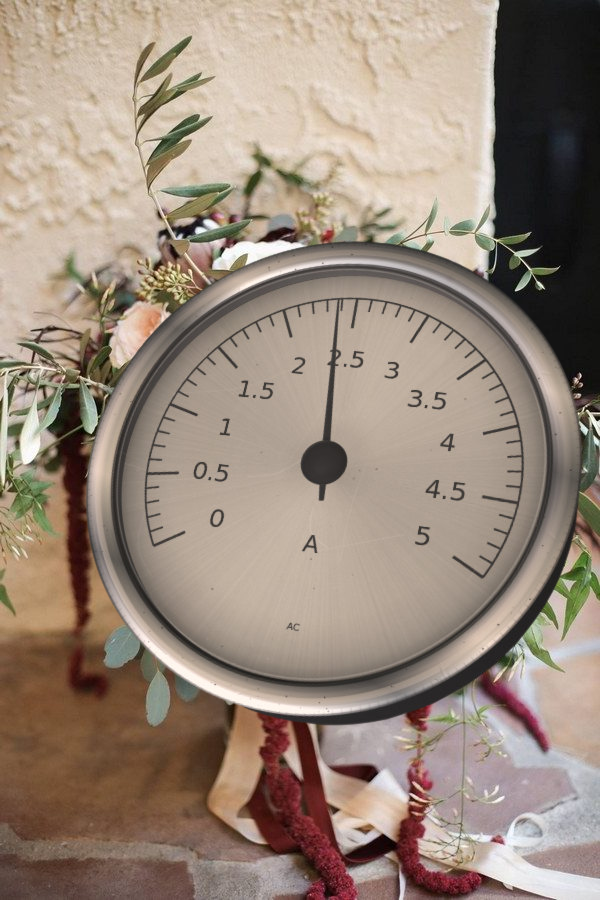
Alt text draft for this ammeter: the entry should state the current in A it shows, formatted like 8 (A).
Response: 2.4 (A)
